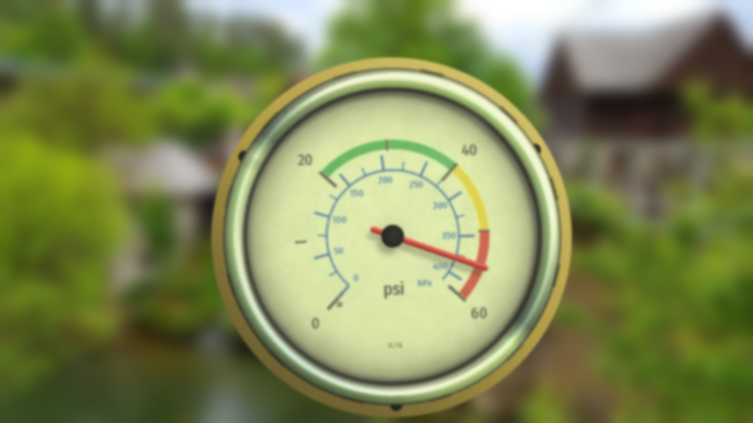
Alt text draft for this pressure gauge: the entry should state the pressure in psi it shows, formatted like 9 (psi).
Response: 55 (psi)
